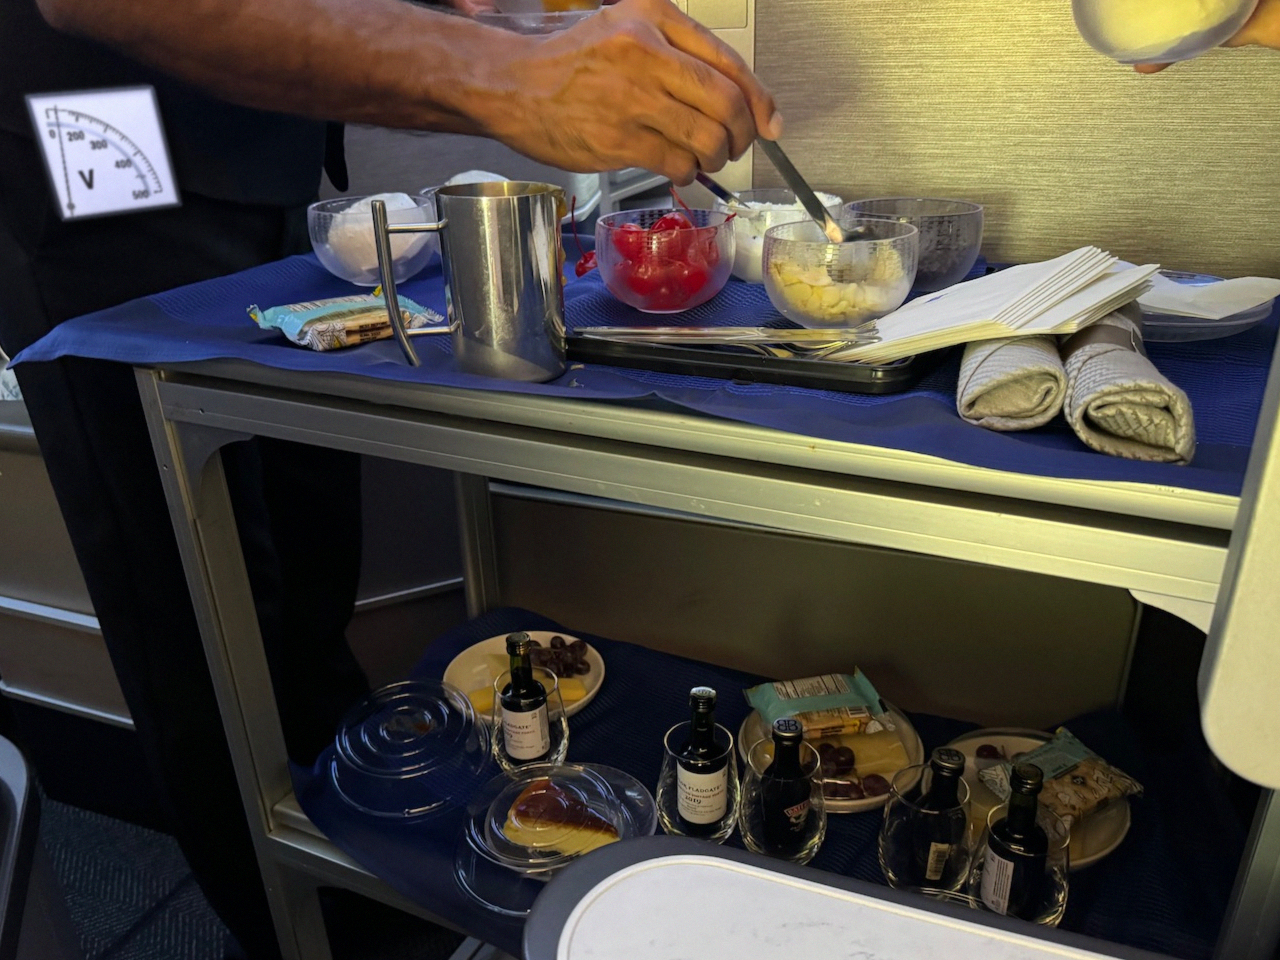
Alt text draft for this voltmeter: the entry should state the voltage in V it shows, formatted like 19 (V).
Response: 100 (V)
